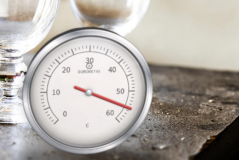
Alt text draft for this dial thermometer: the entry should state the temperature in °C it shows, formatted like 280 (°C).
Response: 55 (°C)
